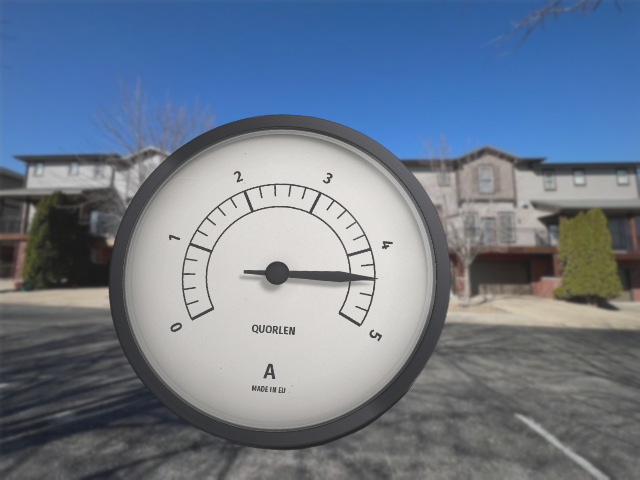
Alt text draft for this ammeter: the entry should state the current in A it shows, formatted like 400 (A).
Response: 4.4 (A)
